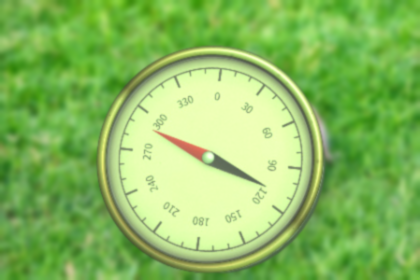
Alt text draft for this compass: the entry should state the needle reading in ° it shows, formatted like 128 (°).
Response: 290 (°)
